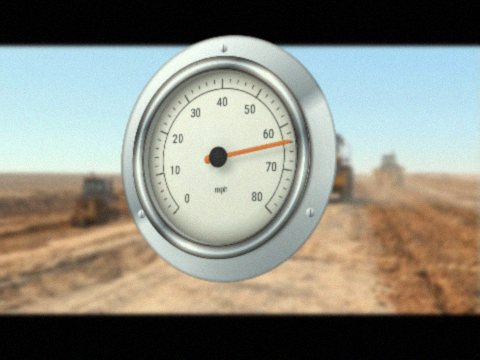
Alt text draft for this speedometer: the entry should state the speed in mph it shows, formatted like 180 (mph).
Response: 64 (mph)
